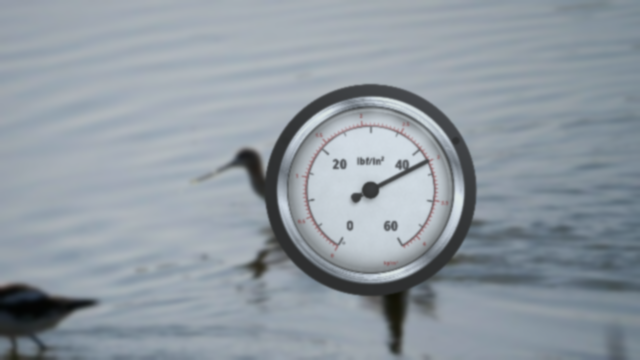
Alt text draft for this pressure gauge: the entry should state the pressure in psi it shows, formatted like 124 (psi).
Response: 42.5 (psi)
